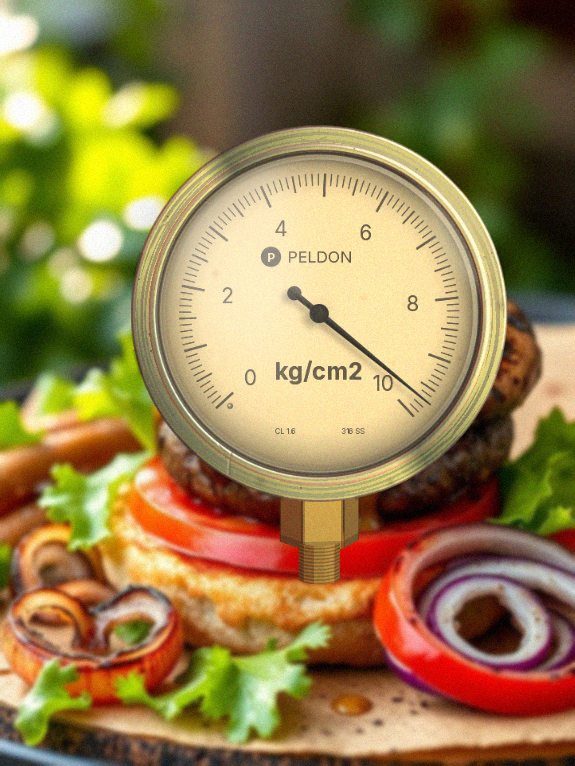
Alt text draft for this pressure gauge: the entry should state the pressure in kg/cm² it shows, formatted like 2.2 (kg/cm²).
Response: 9.7 (kg/cm²)
